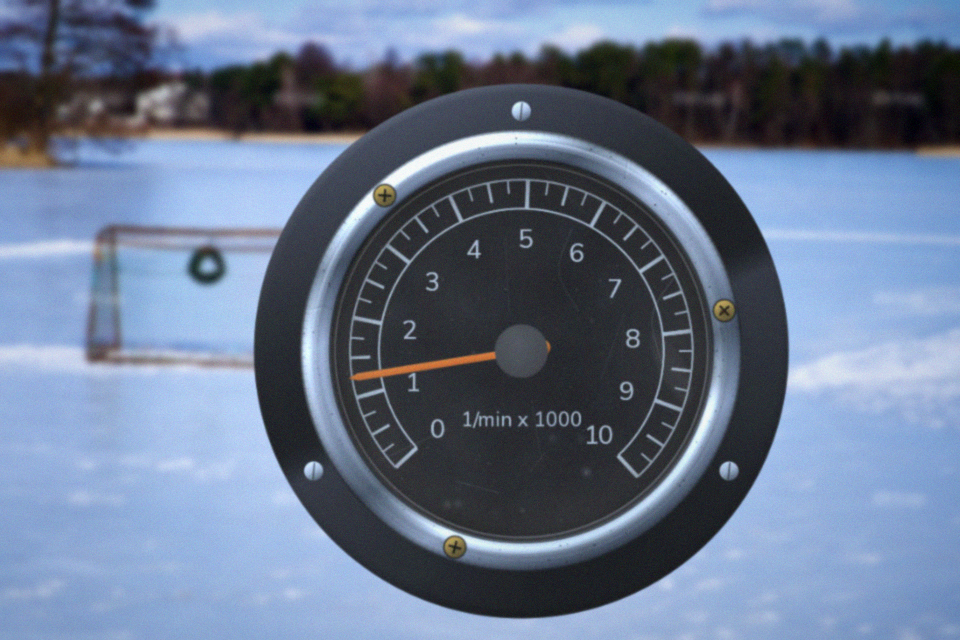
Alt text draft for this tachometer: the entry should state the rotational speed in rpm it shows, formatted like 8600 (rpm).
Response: 1250 (rpm)
